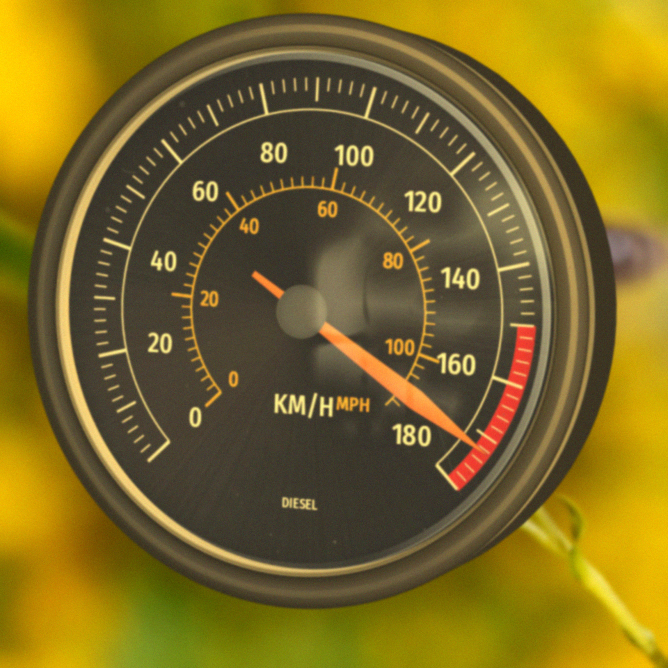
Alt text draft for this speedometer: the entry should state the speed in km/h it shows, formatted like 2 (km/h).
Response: 172 (km/h)
